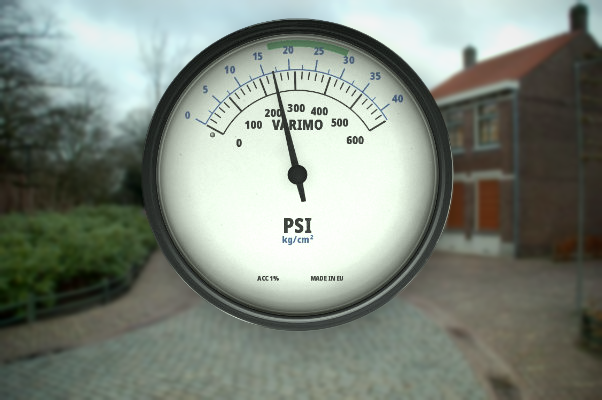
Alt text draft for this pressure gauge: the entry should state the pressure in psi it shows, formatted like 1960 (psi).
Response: 240 (psi)
